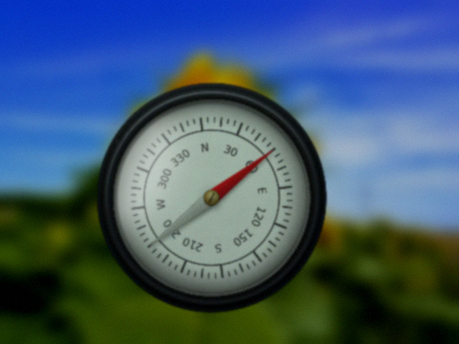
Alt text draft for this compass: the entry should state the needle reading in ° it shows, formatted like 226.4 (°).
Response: 60 (°)
